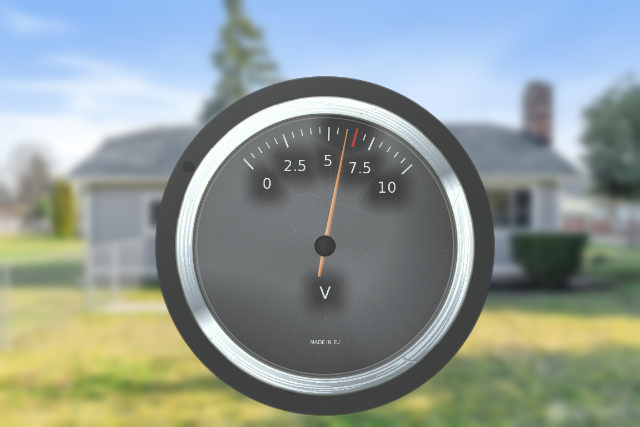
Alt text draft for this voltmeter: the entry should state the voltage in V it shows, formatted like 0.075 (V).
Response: 6 (V)
